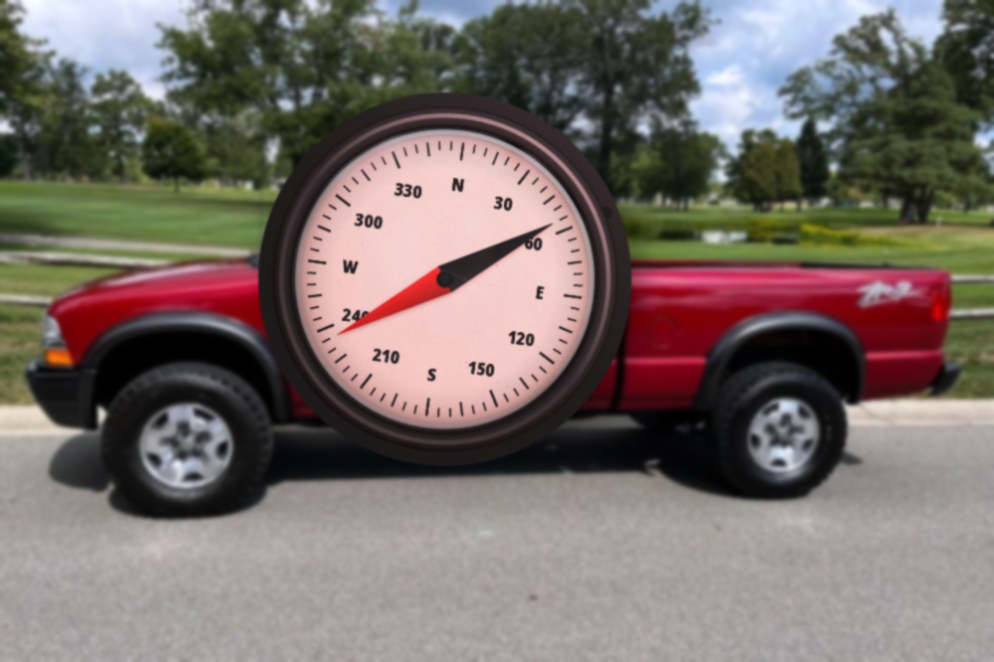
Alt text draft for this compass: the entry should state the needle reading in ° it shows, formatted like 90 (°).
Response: 235 (°)
